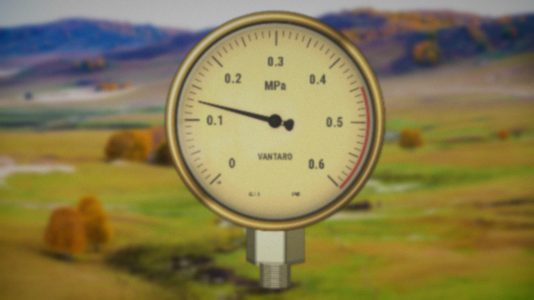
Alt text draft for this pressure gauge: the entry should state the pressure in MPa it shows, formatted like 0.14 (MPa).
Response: 0.13 (MPa)
